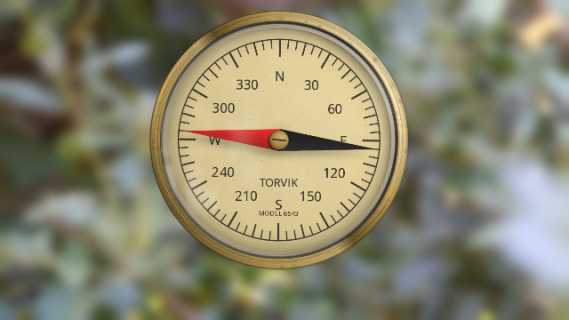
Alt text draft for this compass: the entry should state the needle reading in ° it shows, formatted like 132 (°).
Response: 275 (°)
